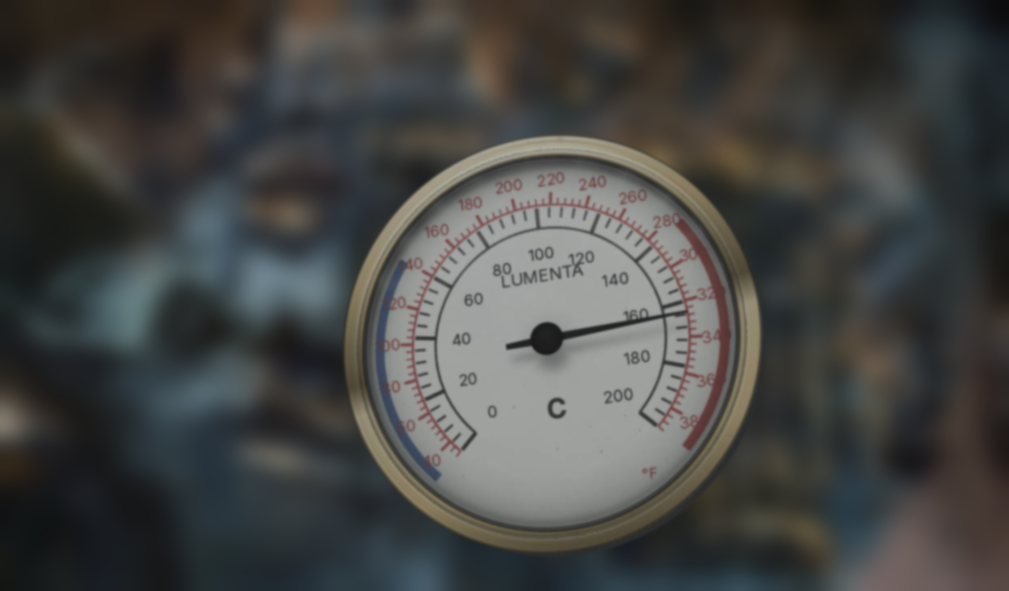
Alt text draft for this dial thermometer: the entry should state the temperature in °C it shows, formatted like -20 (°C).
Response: 164 (°C)
